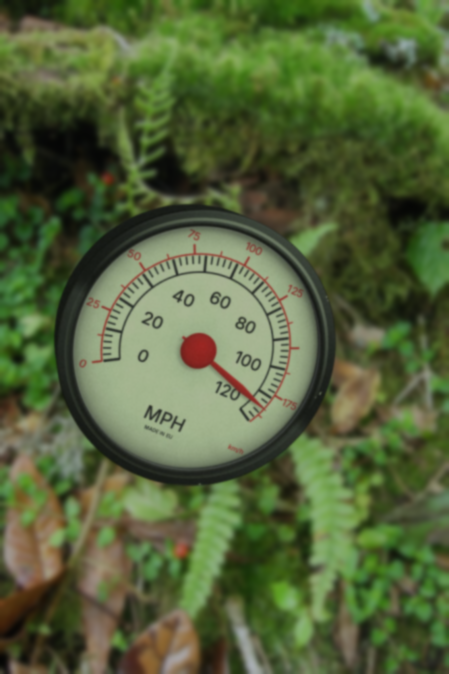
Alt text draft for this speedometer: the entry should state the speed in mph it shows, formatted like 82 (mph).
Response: 114 (mph)
